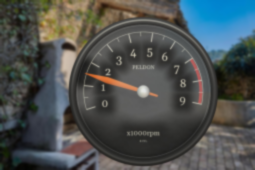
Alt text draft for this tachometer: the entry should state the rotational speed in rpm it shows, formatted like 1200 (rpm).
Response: 1500 (rpm)
